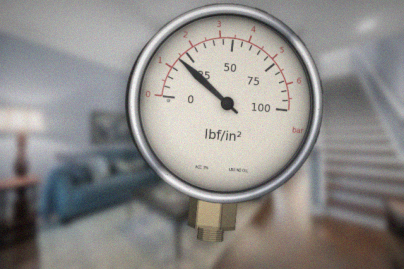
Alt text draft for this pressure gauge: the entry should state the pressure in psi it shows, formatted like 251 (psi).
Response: 20 (psi)
